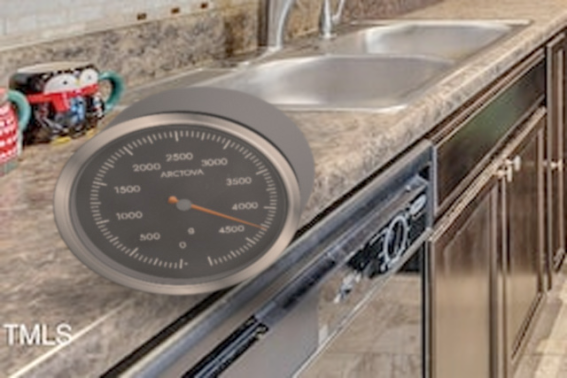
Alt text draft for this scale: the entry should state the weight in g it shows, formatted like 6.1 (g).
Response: 4250 (g)
